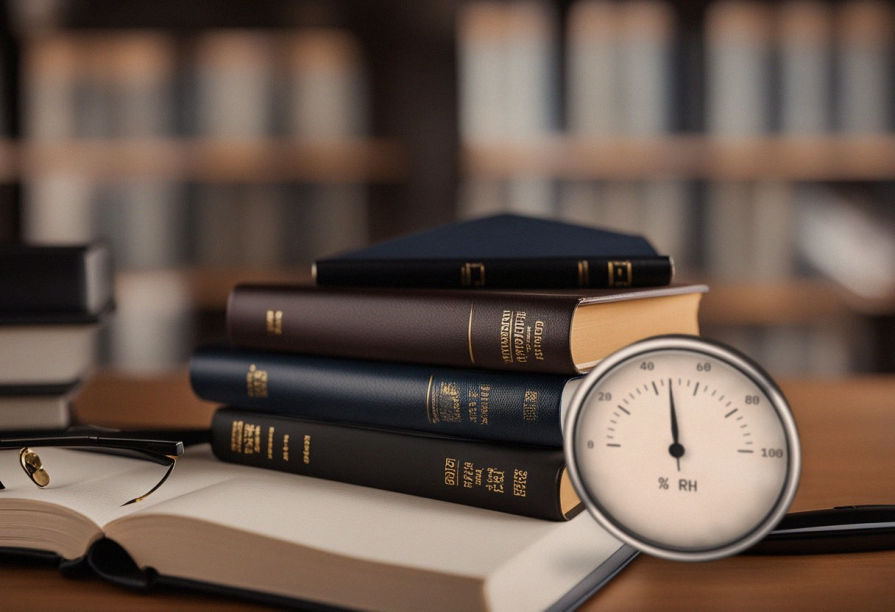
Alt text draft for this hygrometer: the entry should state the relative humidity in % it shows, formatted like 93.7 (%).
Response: 48 (%)
